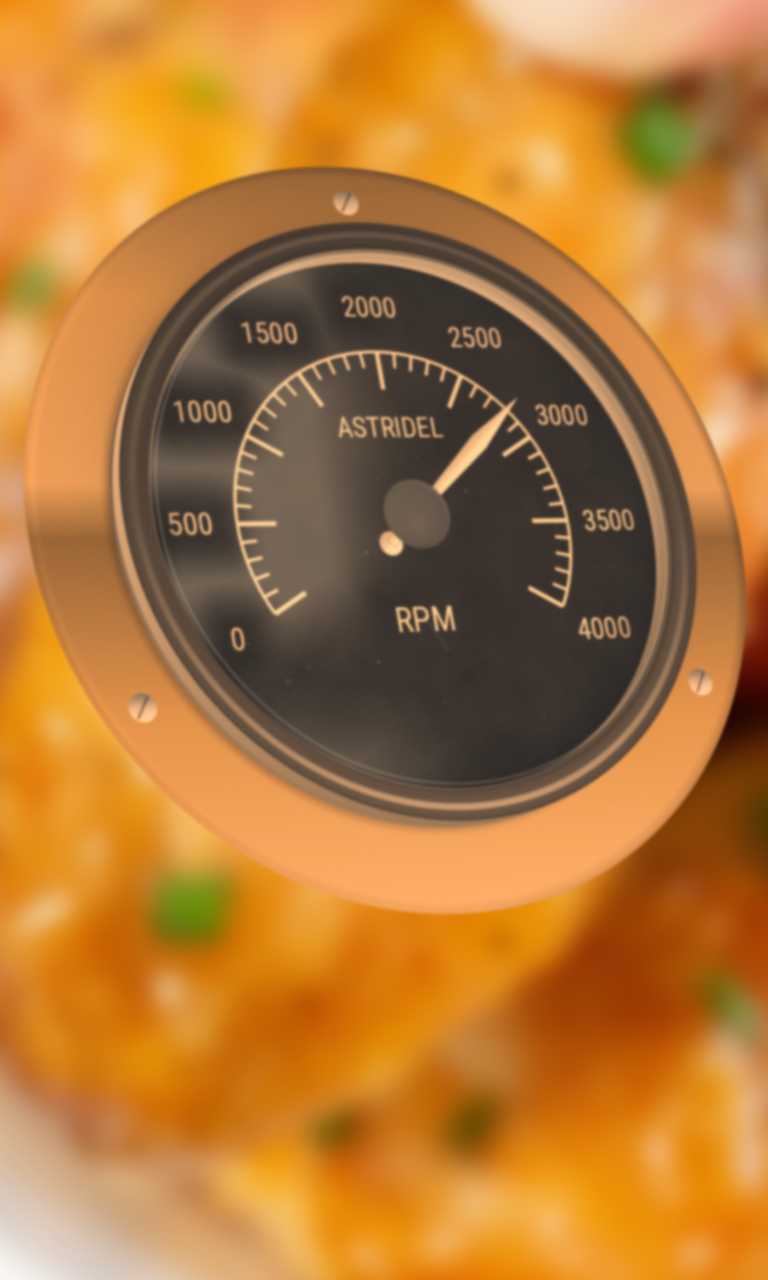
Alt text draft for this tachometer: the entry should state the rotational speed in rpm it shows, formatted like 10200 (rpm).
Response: 2800 (rpm)
